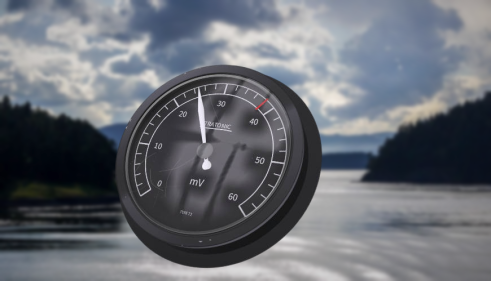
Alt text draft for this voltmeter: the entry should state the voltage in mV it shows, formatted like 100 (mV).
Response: 25 (mV)
